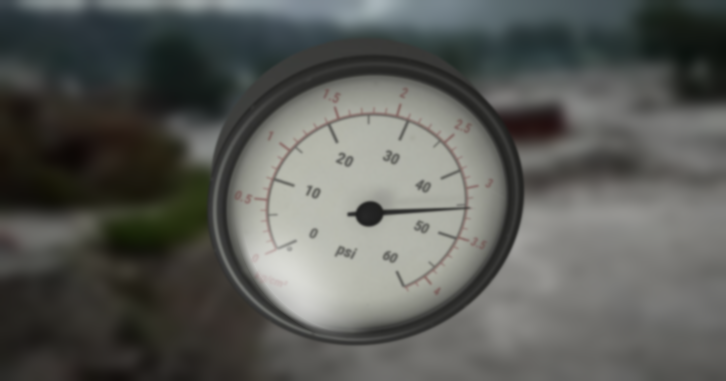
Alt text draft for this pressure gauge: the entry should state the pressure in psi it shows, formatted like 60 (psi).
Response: 45 (psi)
